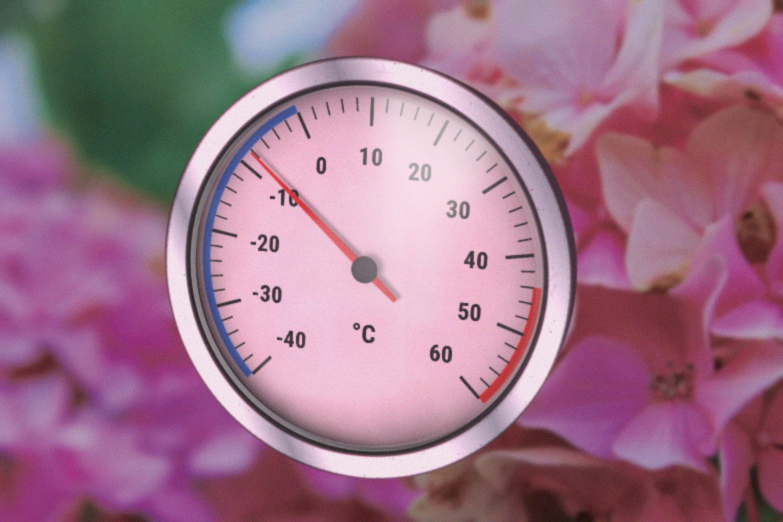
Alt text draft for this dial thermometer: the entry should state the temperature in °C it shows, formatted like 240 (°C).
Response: -8 (°C)
